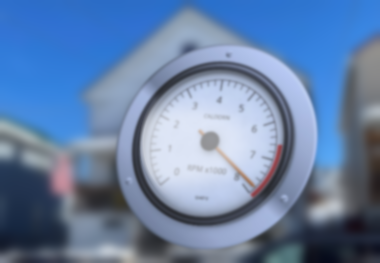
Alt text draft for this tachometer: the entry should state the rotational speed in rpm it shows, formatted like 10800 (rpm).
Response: 7800 (rpm)
